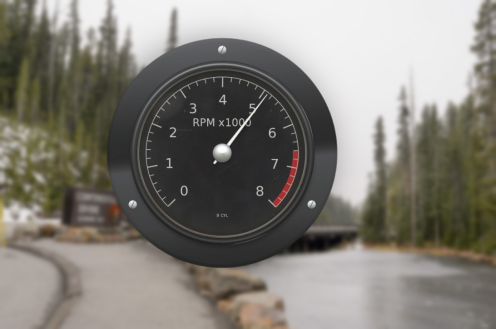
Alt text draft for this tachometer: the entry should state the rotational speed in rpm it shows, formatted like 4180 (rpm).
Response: 5100 (rpm)
